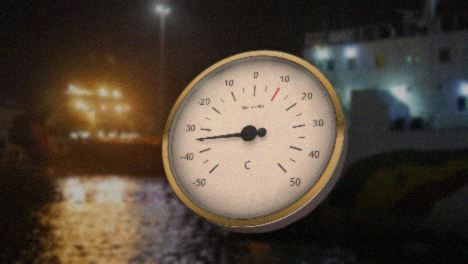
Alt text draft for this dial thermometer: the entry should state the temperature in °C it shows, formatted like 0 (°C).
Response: -35 (°C)
